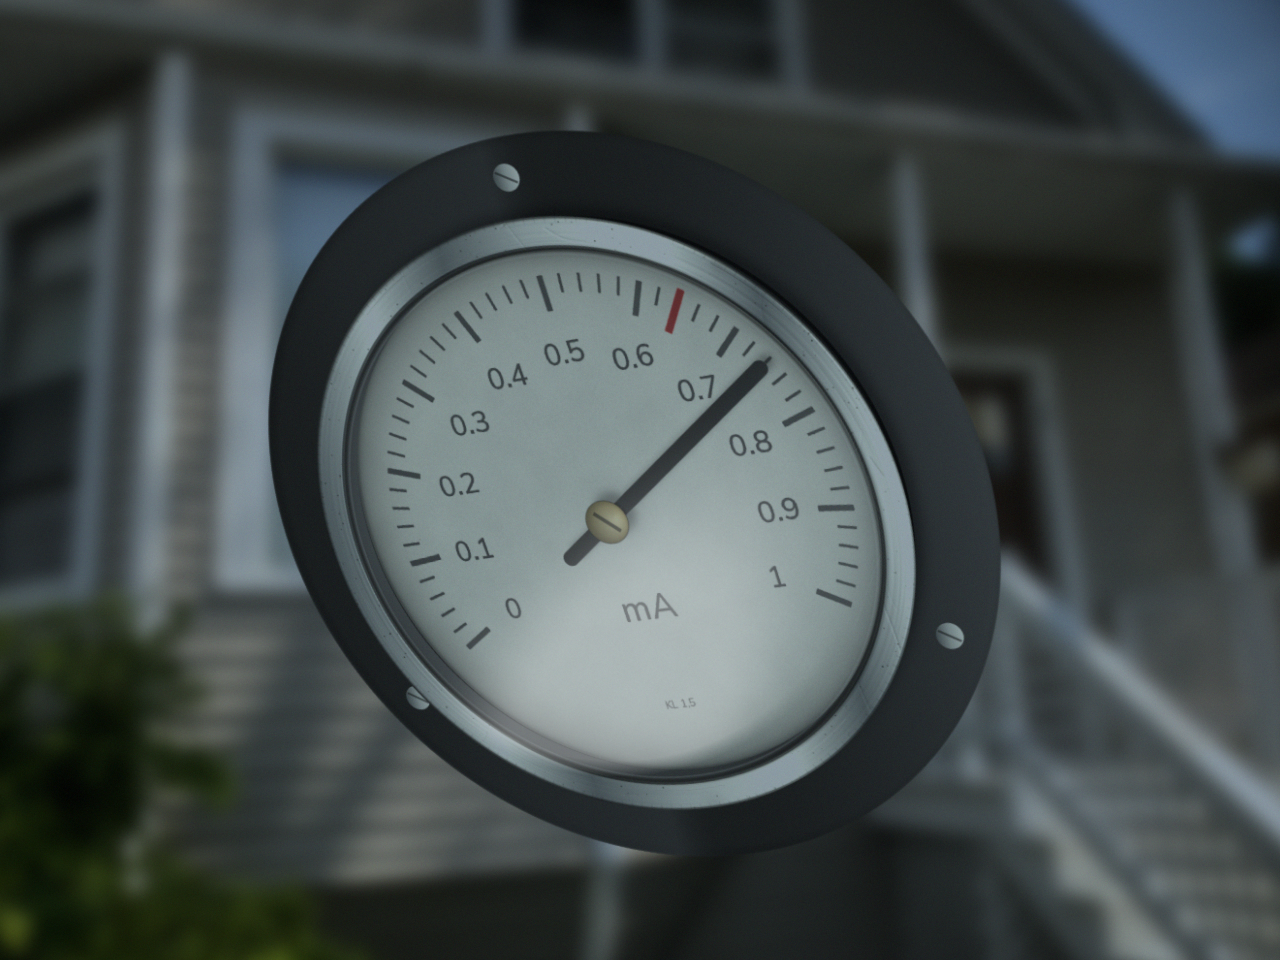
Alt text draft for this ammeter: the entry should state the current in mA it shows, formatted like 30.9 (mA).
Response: 0.74 (mA)
